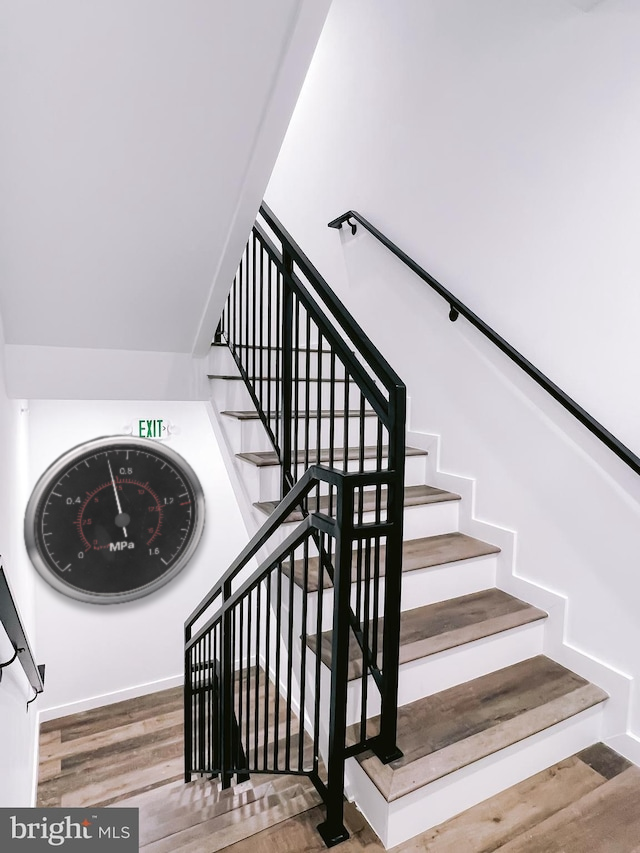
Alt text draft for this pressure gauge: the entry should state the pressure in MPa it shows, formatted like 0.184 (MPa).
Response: 0.7 (MPa)
